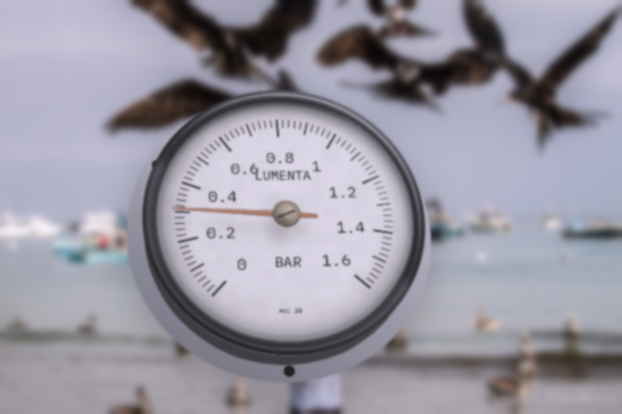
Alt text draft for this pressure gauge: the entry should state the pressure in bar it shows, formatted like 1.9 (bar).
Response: 0.3 (bar)
